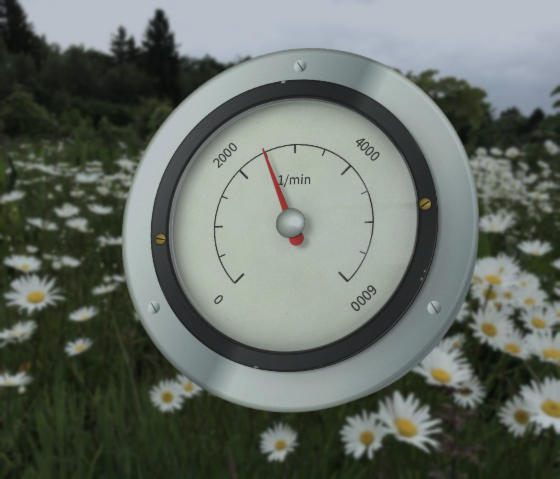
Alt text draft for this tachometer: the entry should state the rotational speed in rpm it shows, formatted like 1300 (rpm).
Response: 2500 (rpm)
